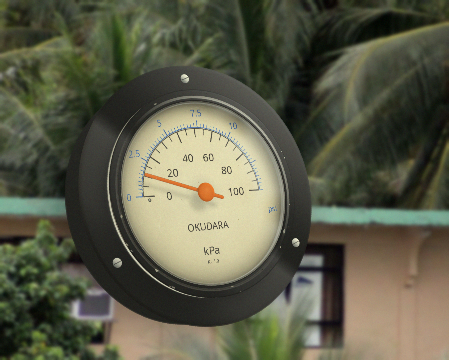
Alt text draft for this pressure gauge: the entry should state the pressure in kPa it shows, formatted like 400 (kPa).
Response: 10 (kPa)
